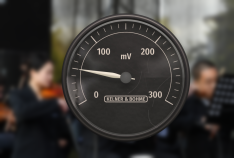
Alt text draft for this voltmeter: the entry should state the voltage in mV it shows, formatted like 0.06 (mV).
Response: 50 (mV)
